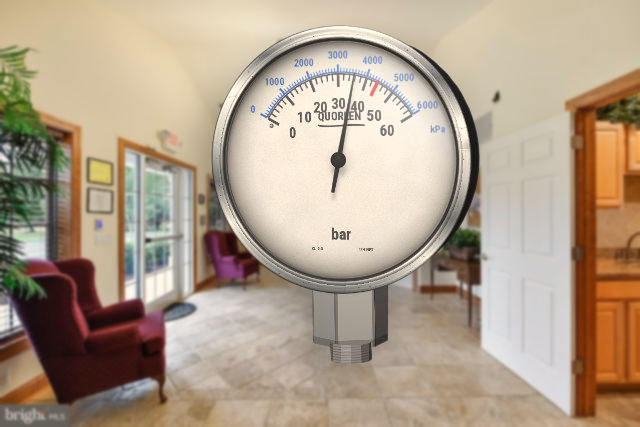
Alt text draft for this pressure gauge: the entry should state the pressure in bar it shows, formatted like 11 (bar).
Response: 36 (bar)
